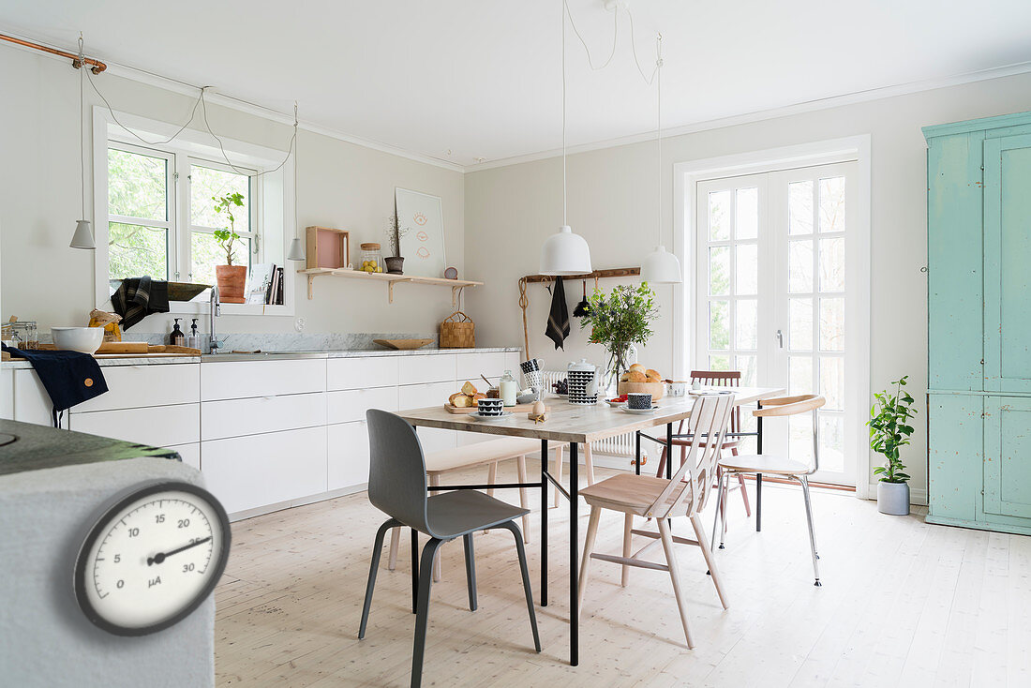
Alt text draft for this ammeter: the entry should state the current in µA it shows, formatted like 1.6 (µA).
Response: 25 (µA)
